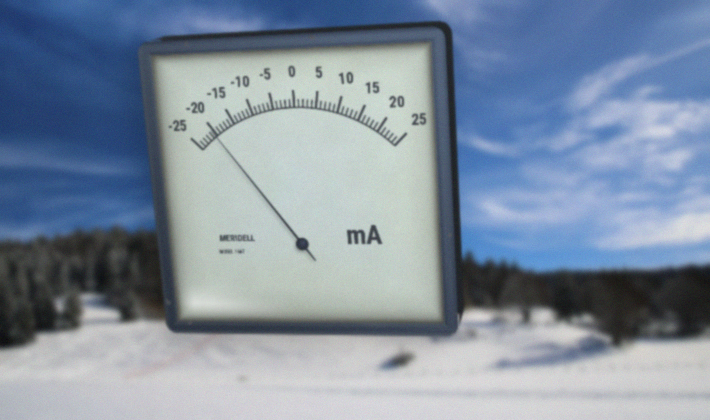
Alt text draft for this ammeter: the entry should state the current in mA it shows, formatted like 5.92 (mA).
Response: -20 (mA)
